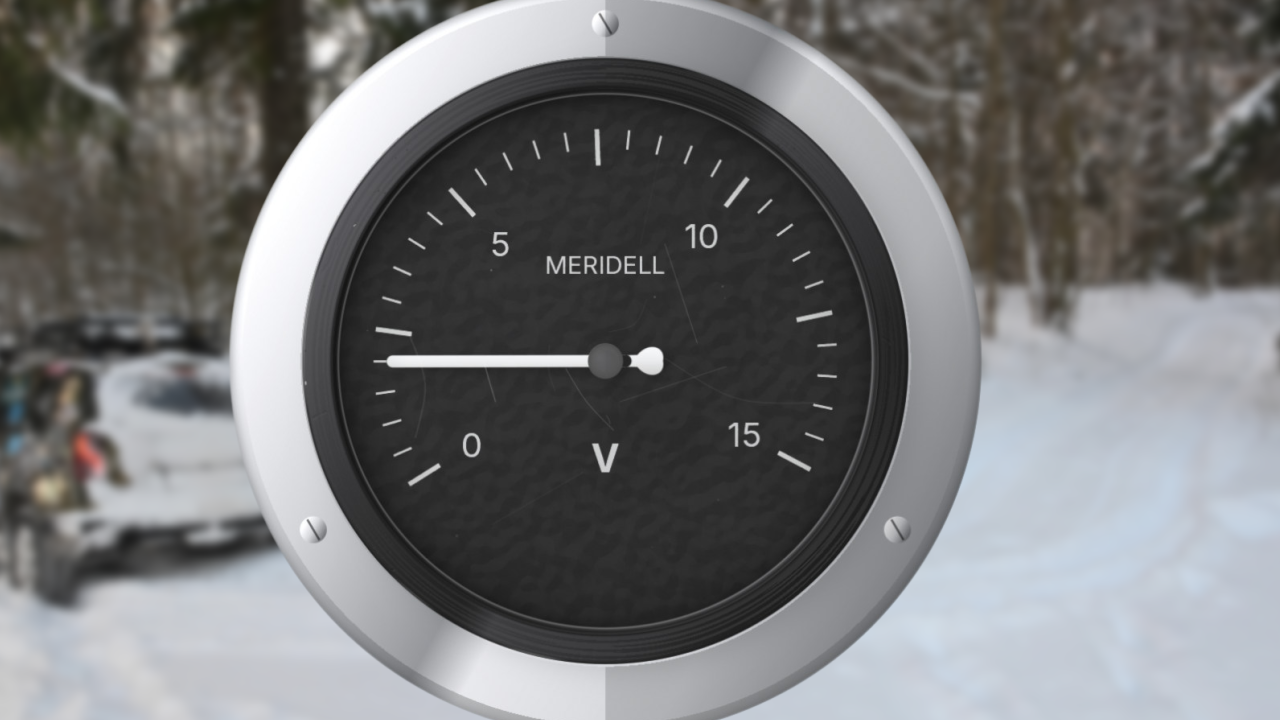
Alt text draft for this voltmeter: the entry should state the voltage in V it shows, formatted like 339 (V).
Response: 2 (V)
